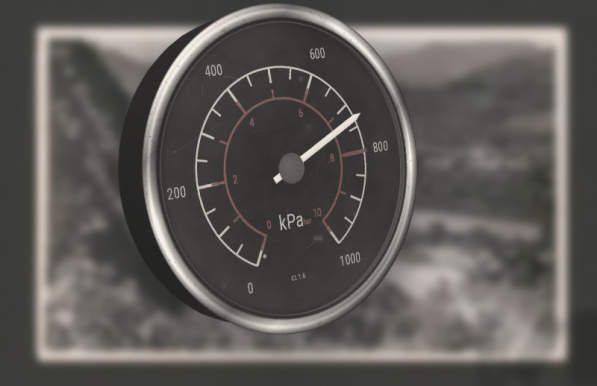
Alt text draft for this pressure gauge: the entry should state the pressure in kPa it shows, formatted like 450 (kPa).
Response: 725 (kPa)
